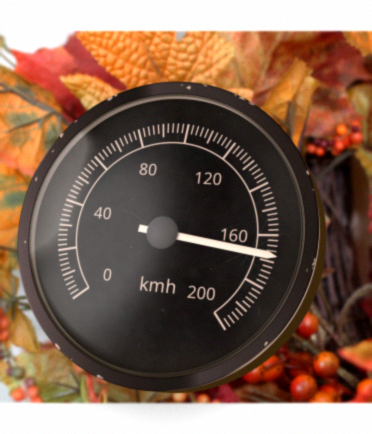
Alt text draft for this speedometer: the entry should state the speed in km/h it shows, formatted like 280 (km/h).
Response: 168 (km/h)
